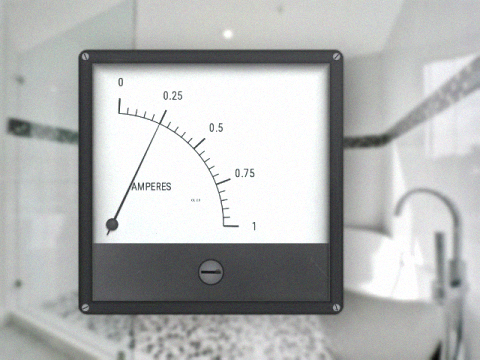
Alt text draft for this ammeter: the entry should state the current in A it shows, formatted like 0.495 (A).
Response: 0.25 (A)
